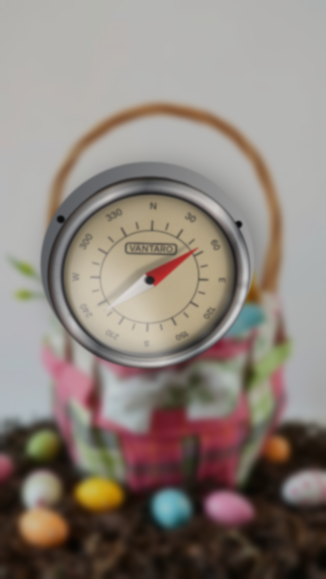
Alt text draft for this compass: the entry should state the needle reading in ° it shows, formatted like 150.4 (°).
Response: 52.5 (°)
